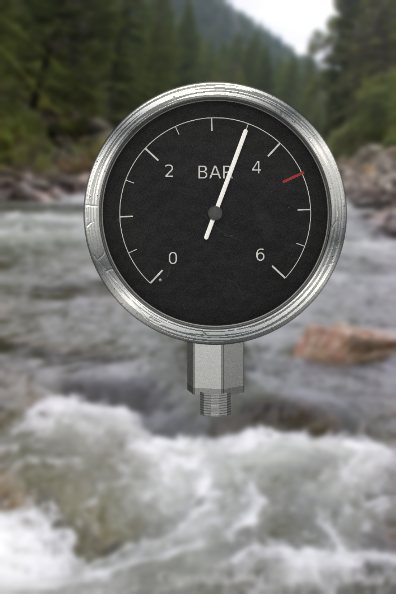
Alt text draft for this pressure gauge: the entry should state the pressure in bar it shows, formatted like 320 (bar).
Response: 3.5 (bar)
